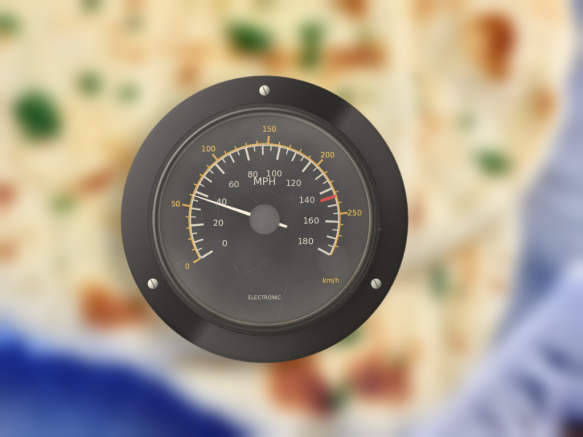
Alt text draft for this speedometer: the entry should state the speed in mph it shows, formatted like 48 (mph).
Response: 37.5 (mph)
